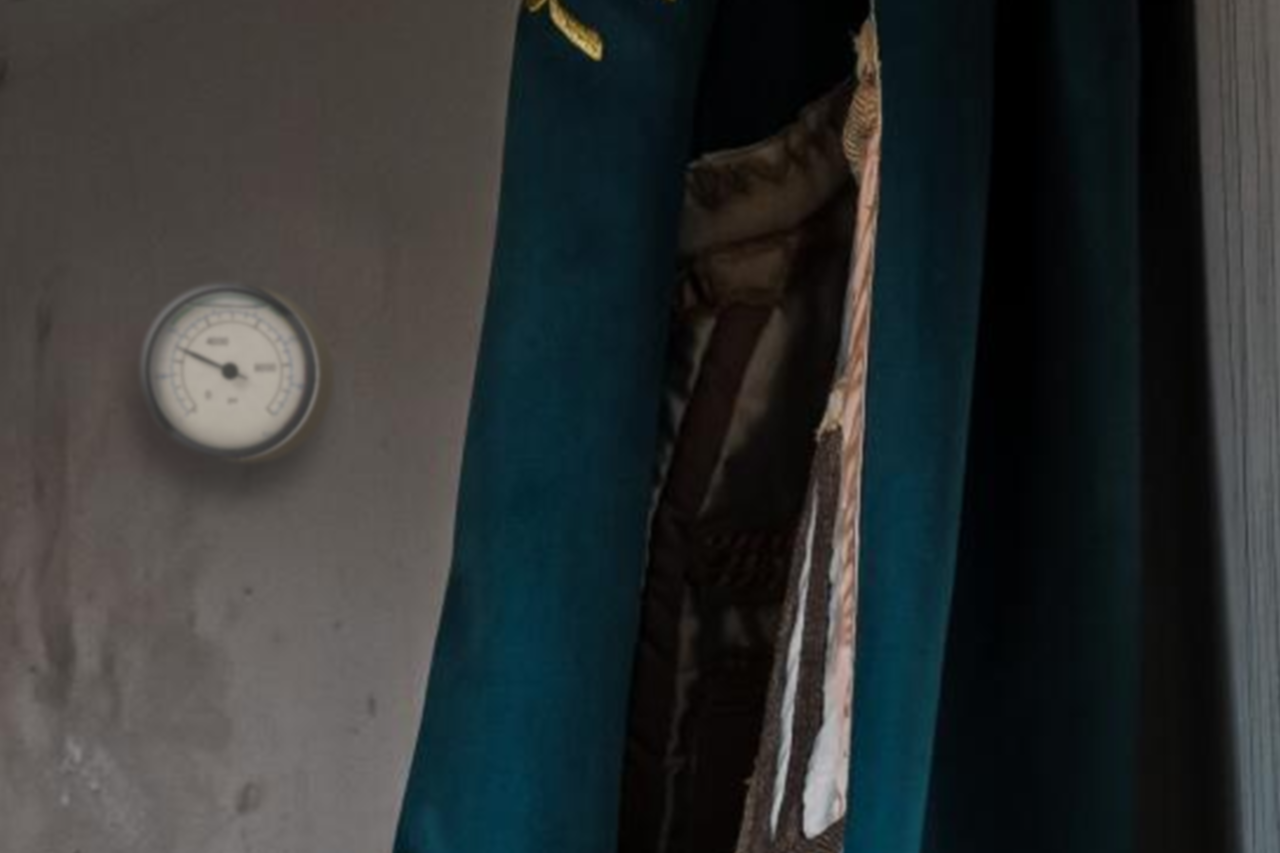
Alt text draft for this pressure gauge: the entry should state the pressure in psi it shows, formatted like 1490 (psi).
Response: 2500 (psi)
